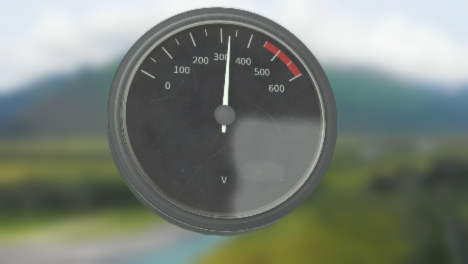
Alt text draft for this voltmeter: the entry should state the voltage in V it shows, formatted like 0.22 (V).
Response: 325 (V)
